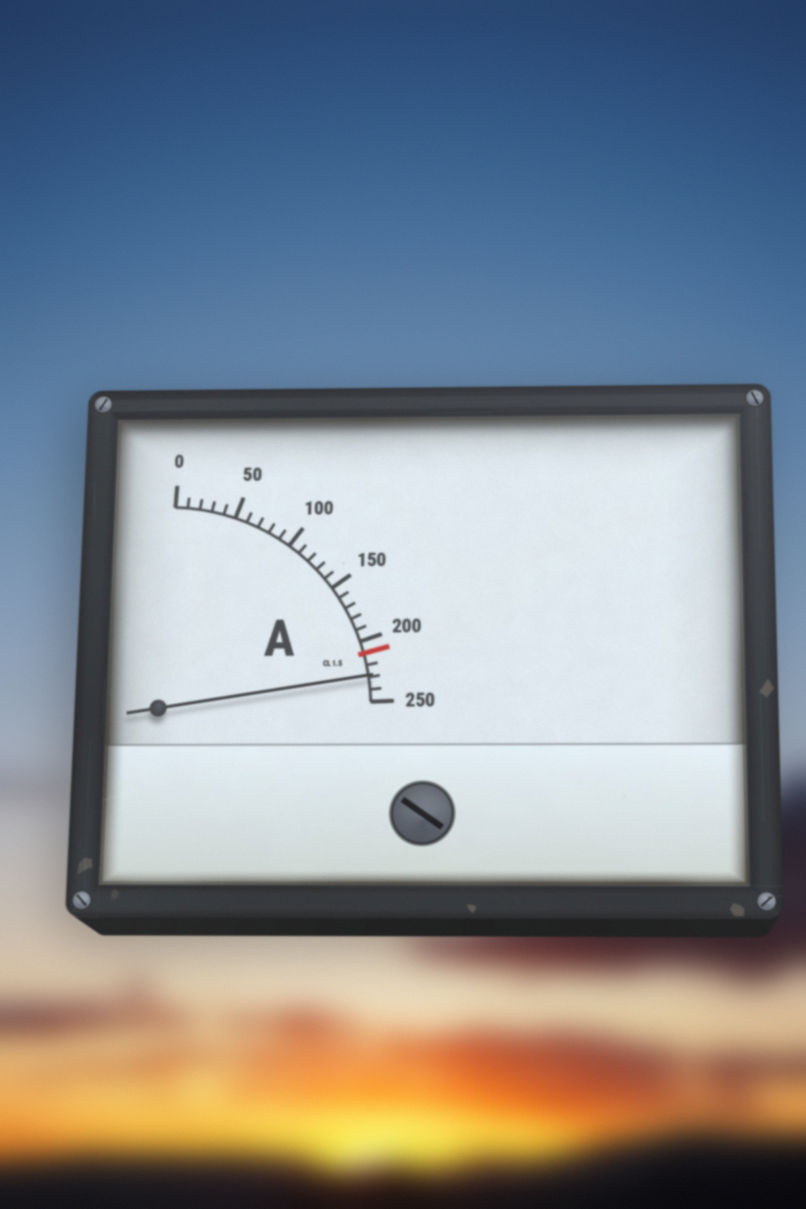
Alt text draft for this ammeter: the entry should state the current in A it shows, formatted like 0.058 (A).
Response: 230 (A)
